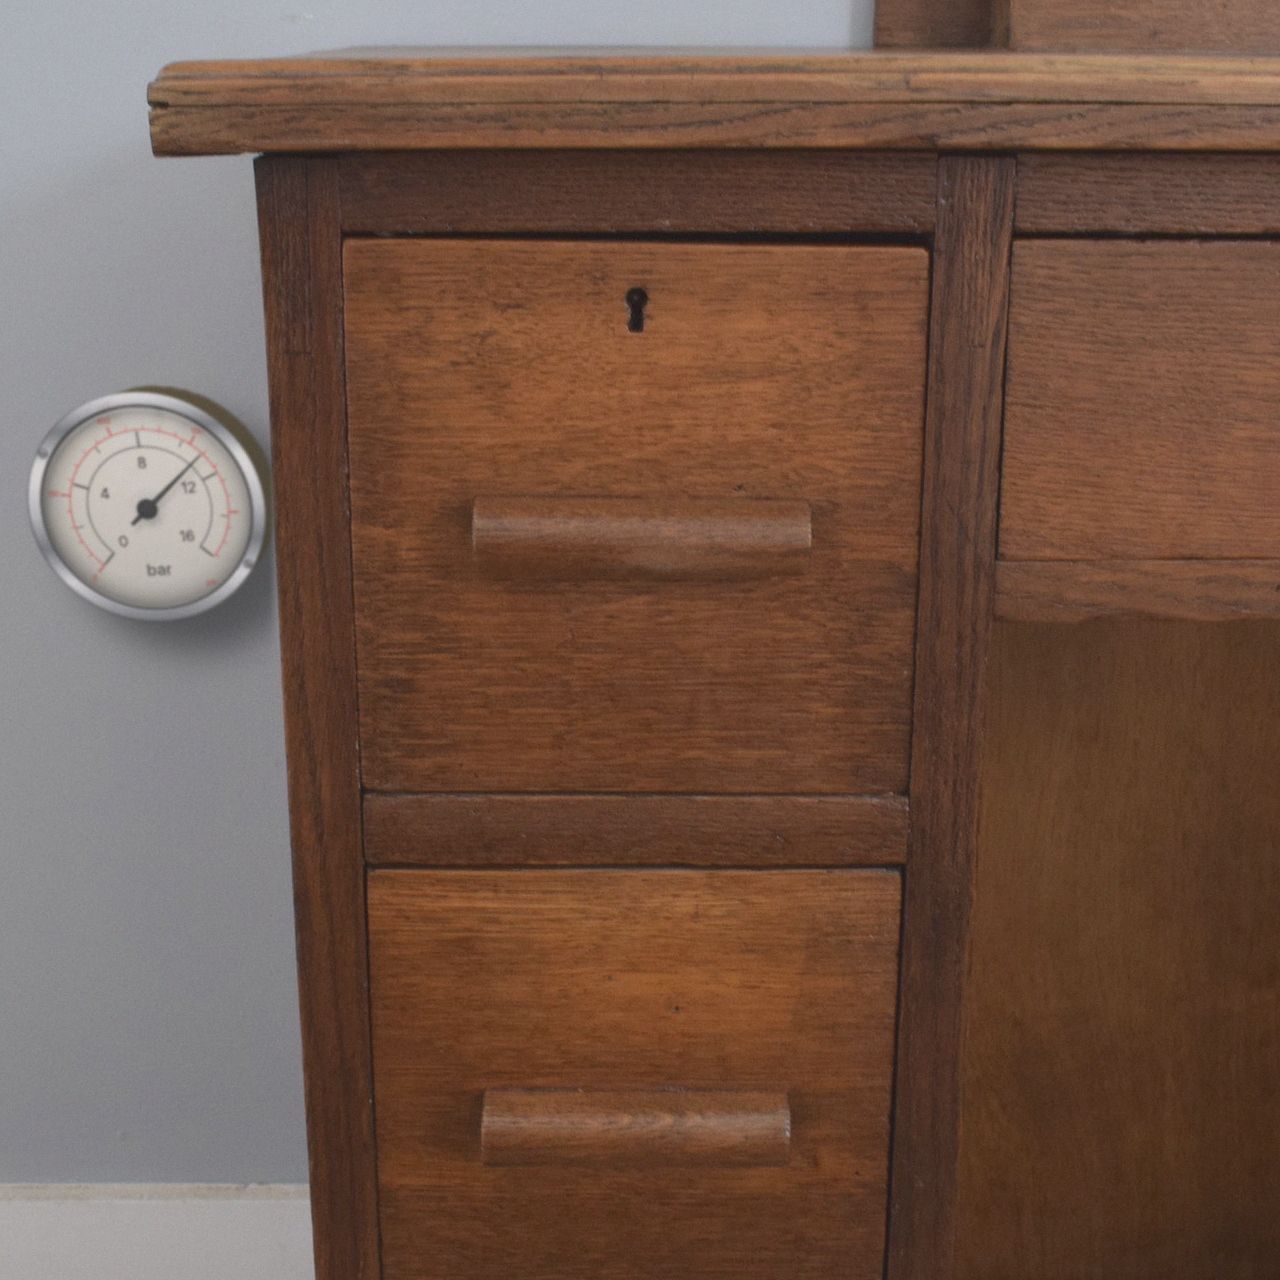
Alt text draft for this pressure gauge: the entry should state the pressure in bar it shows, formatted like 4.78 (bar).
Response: 11 (bar)
